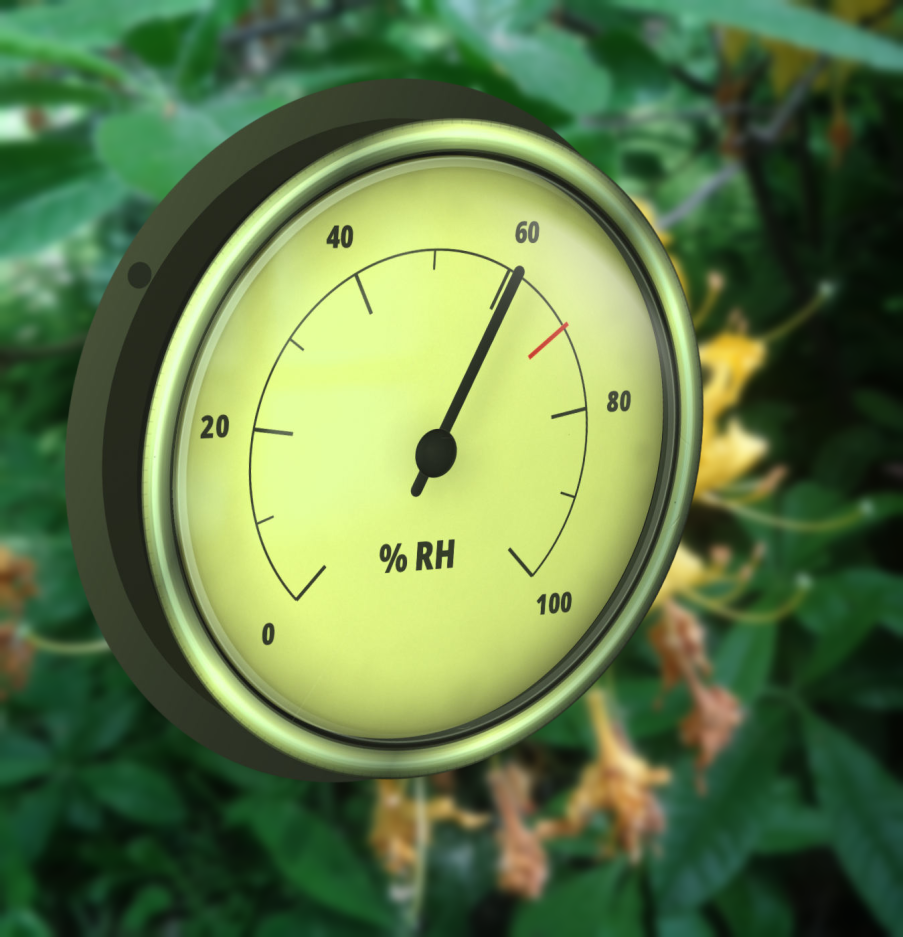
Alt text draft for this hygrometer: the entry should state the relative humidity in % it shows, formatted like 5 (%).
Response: 60 (%)
